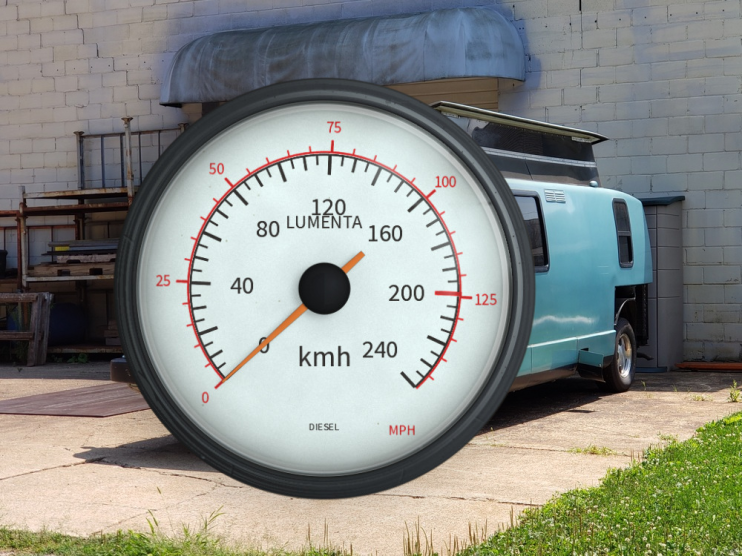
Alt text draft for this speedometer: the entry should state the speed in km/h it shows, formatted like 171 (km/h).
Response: 0 (km/h)
